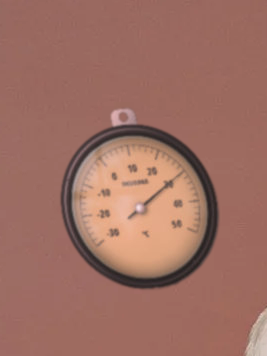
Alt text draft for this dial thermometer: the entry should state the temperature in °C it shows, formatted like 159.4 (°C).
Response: 30 (°C)
